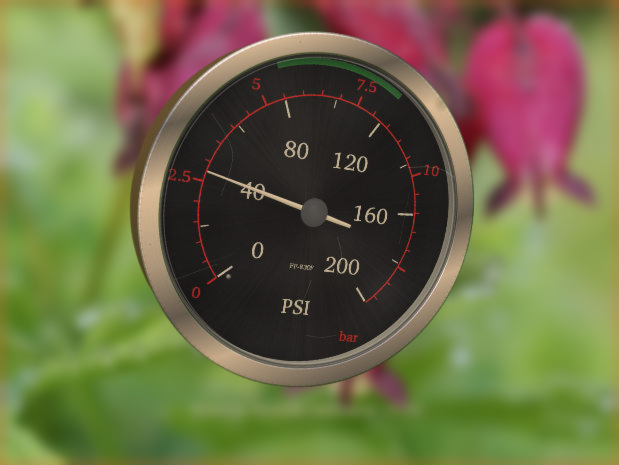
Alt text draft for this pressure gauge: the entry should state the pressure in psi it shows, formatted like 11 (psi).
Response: 40 (psi)
